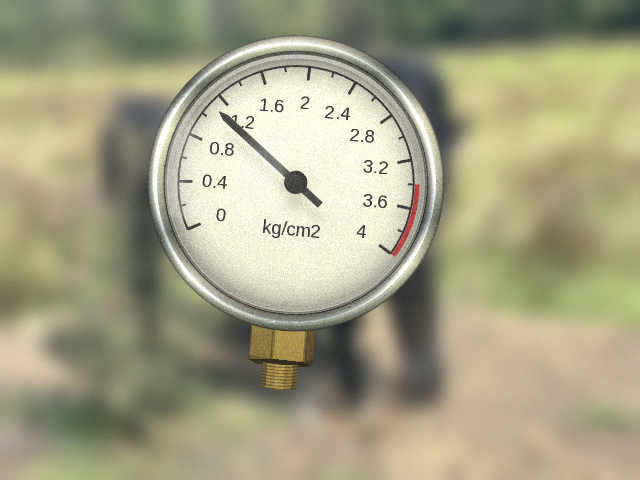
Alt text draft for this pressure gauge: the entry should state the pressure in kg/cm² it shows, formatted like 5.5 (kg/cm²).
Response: 1.1 (kg/cm²)
